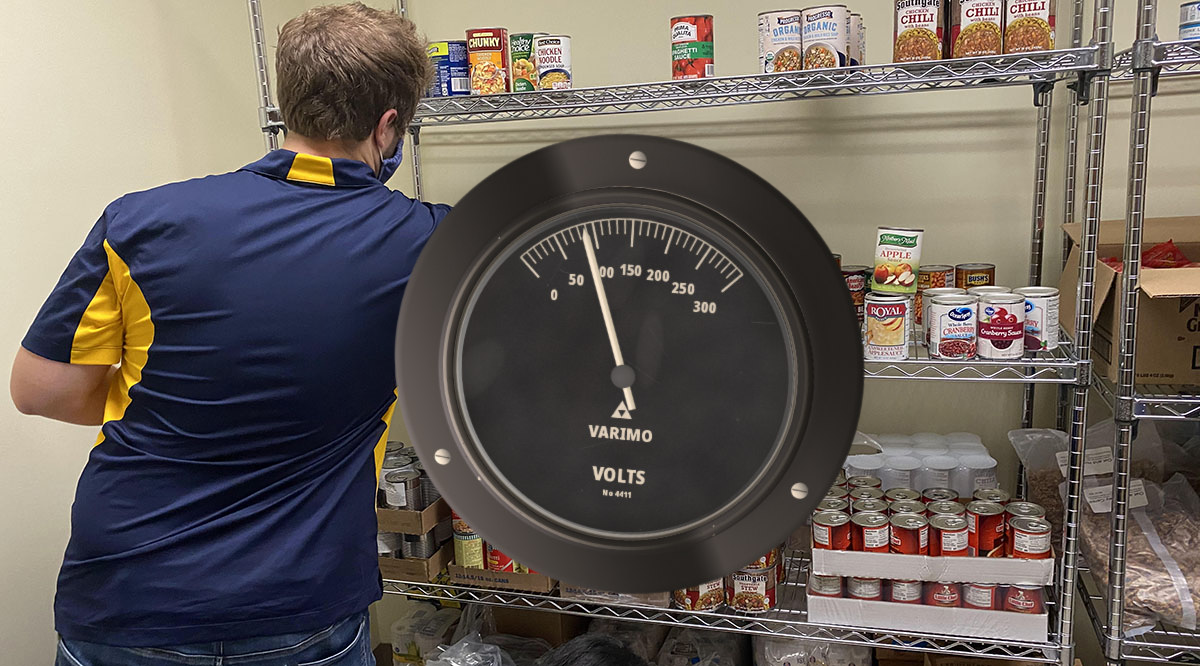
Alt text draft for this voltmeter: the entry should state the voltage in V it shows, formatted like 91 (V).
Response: 90 (V)
